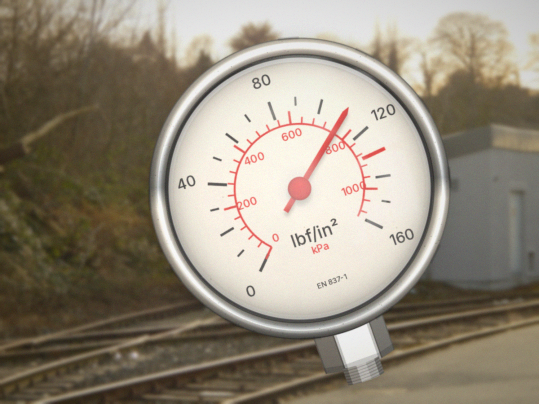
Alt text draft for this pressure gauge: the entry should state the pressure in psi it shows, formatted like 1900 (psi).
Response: 110 (psi)
